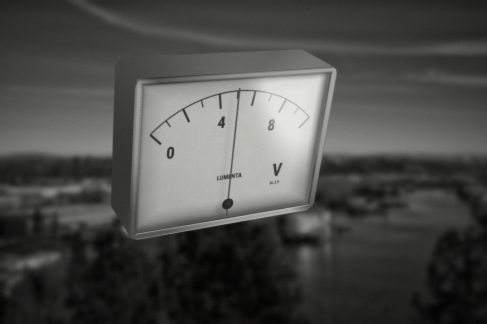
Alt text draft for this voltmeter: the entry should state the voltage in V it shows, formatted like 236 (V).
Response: 5 (V)
